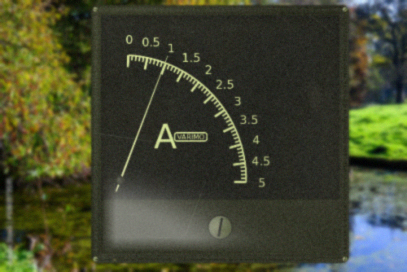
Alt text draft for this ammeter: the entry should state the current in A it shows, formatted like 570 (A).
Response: 1 (A)
